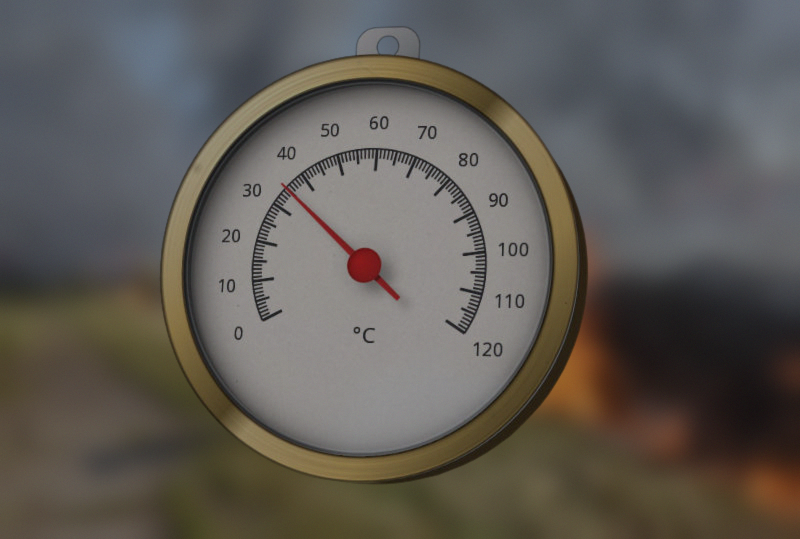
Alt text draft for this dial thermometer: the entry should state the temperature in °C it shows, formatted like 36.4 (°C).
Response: 35 (°C)
